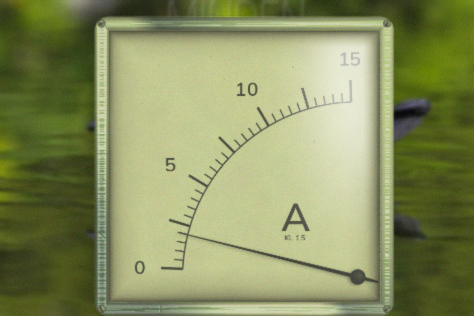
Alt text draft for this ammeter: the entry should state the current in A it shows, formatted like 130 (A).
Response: 2 (A)
